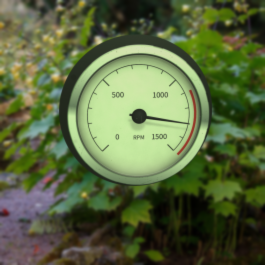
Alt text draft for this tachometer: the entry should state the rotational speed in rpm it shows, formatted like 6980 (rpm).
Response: 1300 (rpm)
